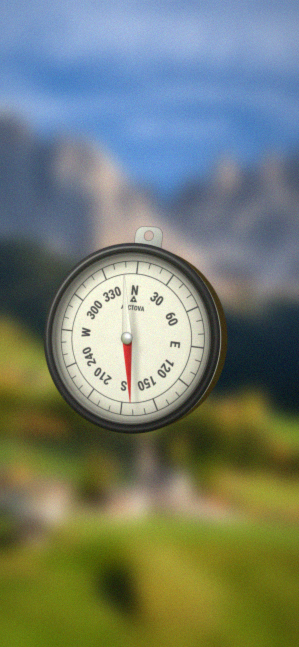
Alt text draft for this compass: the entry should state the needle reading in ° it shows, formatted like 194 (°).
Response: 170 (°)
